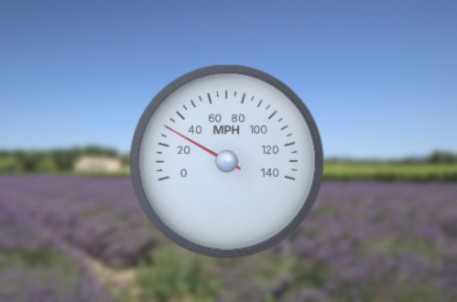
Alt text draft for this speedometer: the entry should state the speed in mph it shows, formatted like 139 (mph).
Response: 30 (mph)
